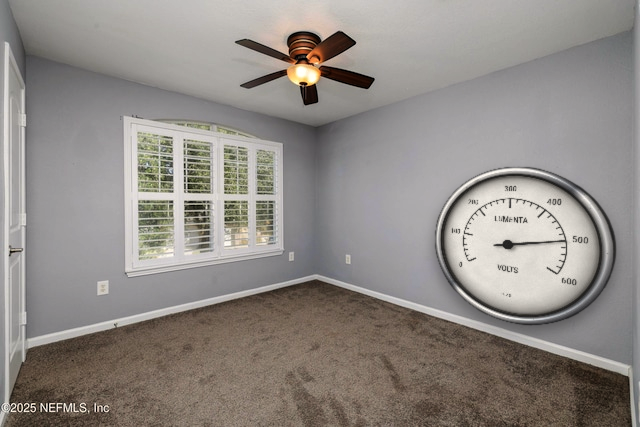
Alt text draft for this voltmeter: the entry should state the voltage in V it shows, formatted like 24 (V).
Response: 500 (V)
